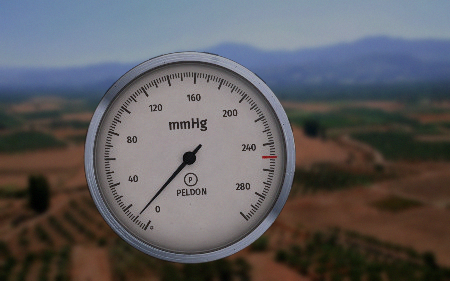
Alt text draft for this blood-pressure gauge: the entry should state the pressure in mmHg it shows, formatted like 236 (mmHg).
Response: 10 (mmHg)
